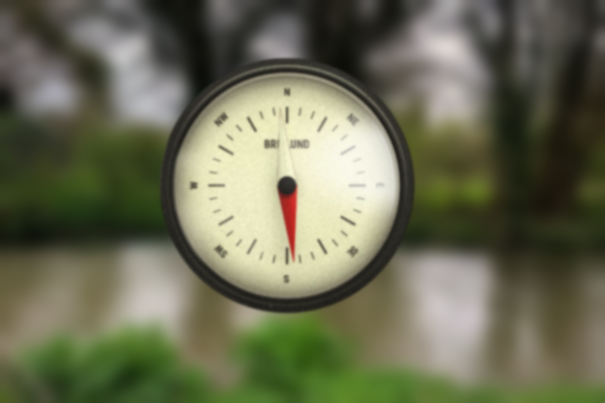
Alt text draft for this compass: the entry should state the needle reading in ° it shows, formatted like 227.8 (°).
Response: 175 (°)
